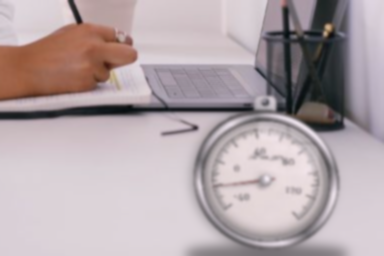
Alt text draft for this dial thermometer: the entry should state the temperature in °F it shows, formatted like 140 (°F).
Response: -20 (°F)
